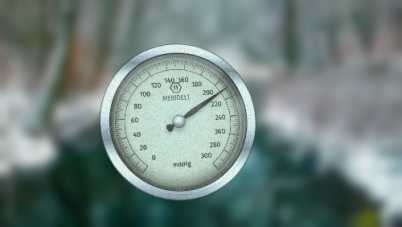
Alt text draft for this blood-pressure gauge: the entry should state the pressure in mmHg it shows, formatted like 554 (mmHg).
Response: 210 (mmHg)
